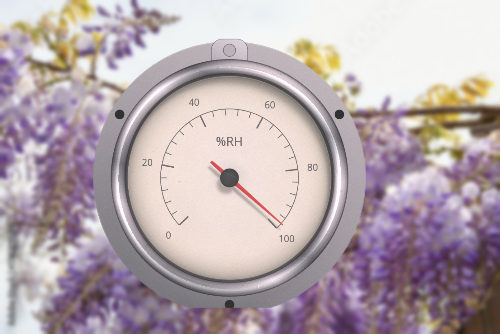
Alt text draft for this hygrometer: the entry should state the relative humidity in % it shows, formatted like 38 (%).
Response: 98 (%)
